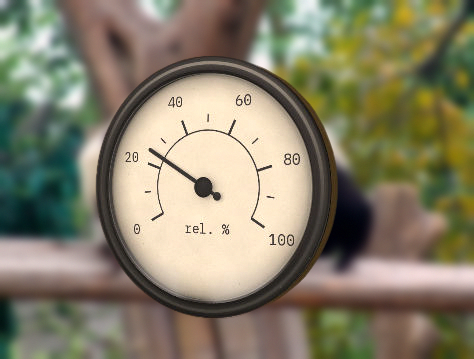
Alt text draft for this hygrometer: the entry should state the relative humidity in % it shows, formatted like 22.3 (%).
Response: 25 (%)
